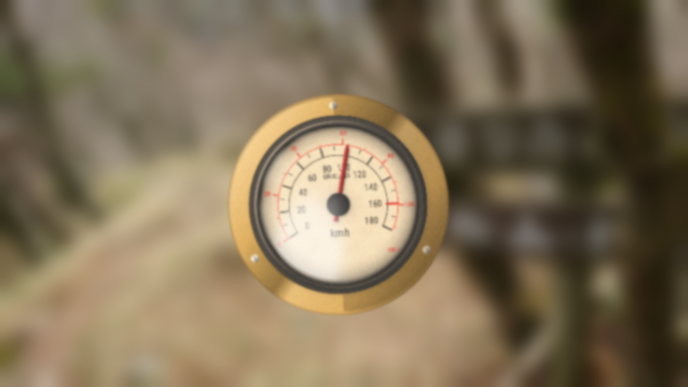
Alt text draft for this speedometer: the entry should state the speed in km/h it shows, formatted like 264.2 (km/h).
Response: 100 (km/h)
